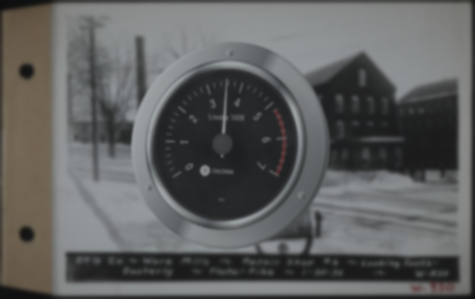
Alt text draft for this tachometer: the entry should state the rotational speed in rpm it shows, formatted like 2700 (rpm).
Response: 3600 (rpm)
